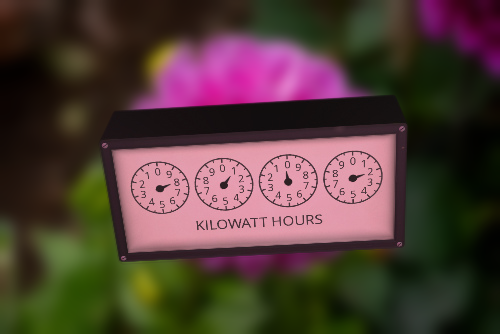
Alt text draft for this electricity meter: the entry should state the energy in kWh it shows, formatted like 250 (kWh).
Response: 8102 (kWh)
